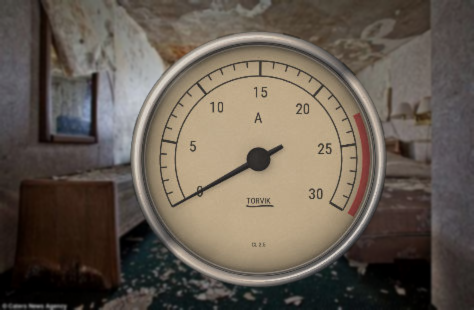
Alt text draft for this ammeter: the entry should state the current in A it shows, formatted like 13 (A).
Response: 0 (A)
